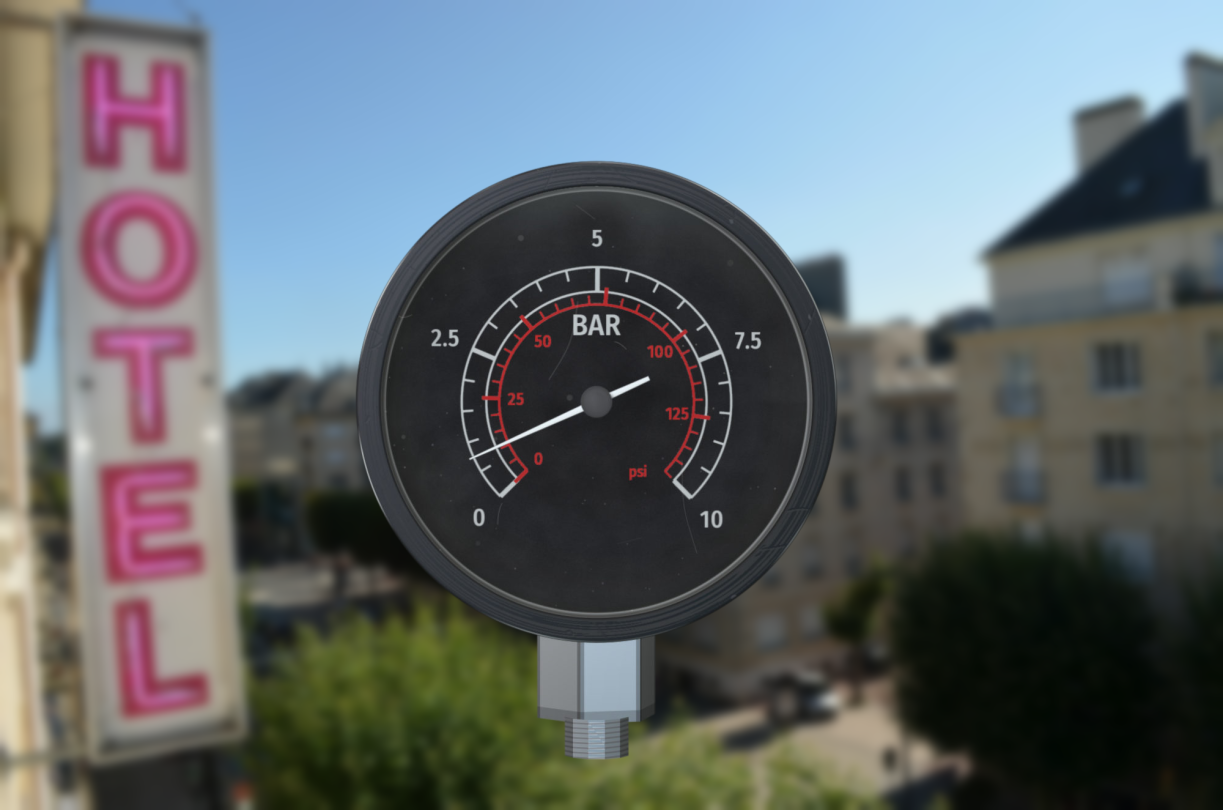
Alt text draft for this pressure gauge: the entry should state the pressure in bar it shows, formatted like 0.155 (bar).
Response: 0.75 (bar)
